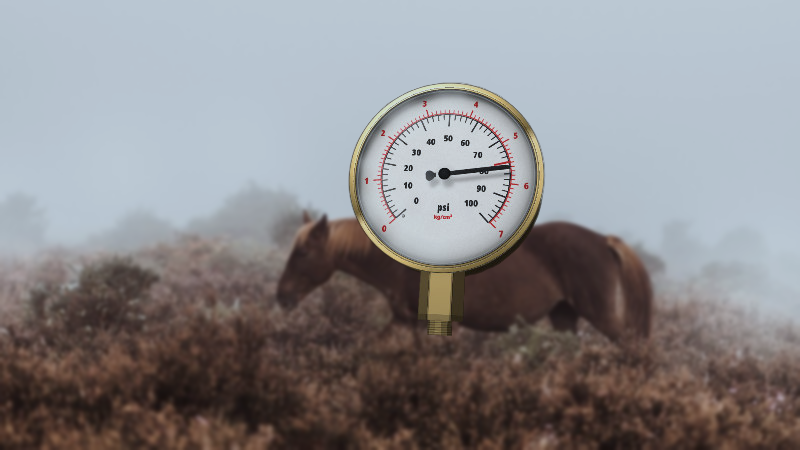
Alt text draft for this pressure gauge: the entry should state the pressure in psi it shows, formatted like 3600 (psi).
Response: 80 (psi)
